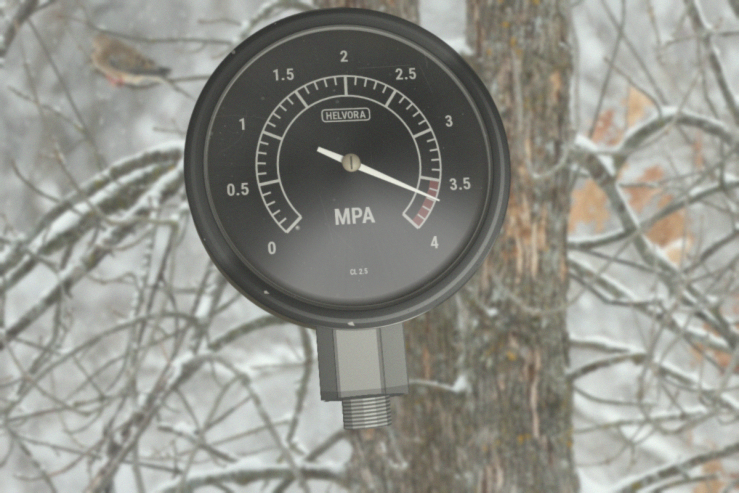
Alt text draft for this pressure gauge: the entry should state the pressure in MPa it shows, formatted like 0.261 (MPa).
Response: 3.7 (MPa)
